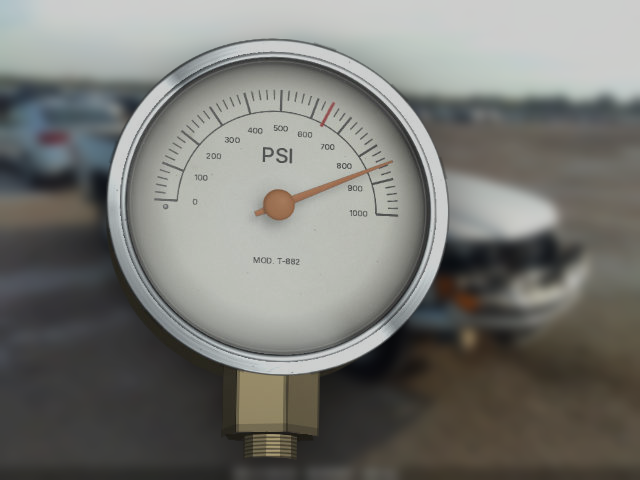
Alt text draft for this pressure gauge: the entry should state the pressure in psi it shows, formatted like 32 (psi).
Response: 860 (psi)
